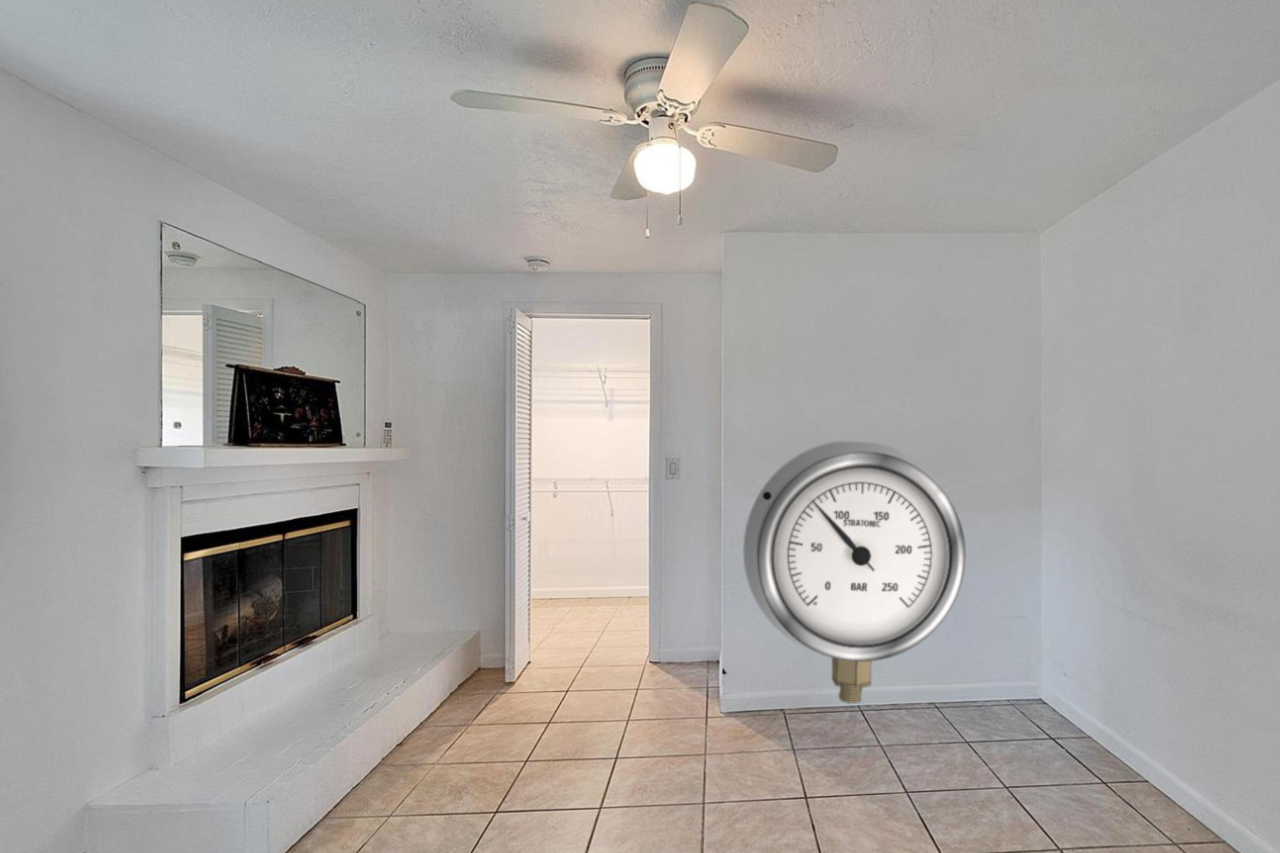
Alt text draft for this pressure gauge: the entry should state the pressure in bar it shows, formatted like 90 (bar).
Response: 85 (bar)
